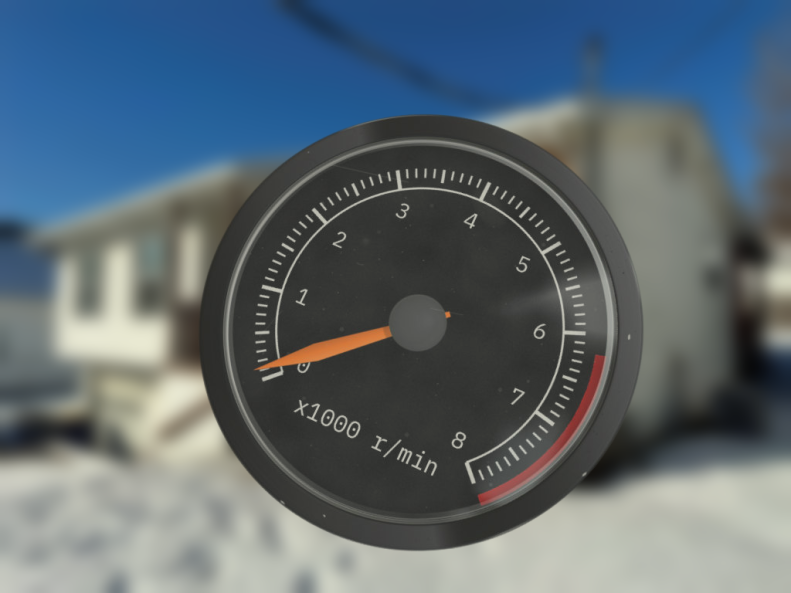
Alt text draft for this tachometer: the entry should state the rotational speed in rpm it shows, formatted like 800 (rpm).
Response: 100 (rpm)
